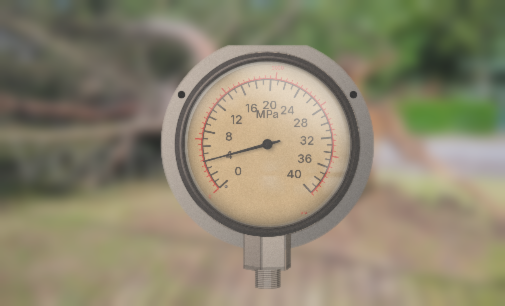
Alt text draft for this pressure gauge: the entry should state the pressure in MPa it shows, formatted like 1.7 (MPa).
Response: 4 (MPa)
